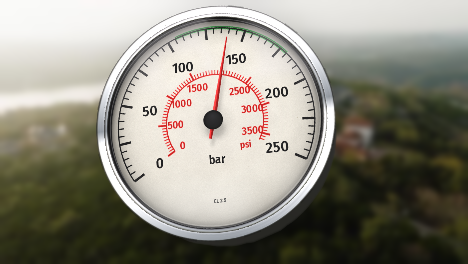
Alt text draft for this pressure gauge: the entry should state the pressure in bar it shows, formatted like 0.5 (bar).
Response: 140 (bar)
